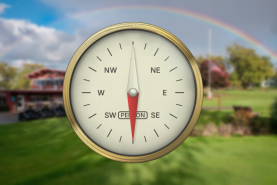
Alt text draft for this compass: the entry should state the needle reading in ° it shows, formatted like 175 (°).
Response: 180 (°)
